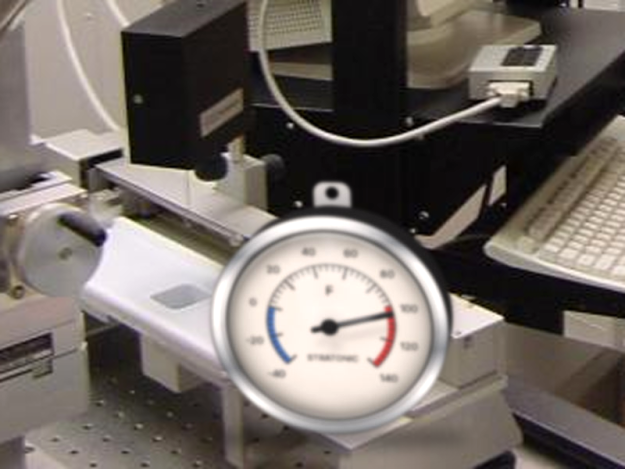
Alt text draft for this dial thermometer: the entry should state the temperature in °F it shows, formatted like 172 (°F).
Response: 100 (°F)
